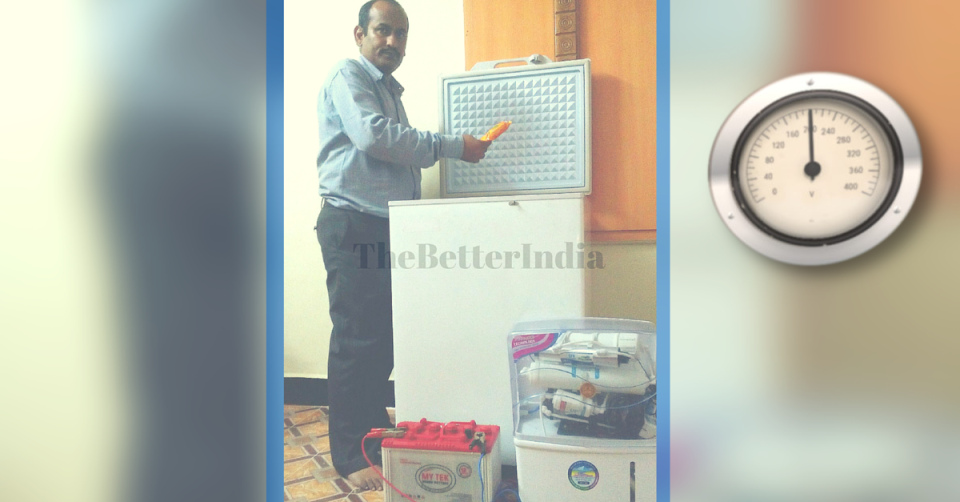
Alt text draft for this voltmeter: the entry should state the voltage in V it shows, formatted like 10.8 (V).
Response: 200 (V)
